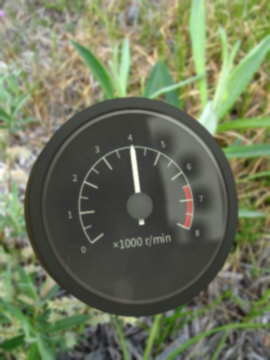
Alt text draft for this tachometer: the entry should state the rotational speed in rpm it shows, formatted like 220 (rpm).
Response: 4000 (rpm)
